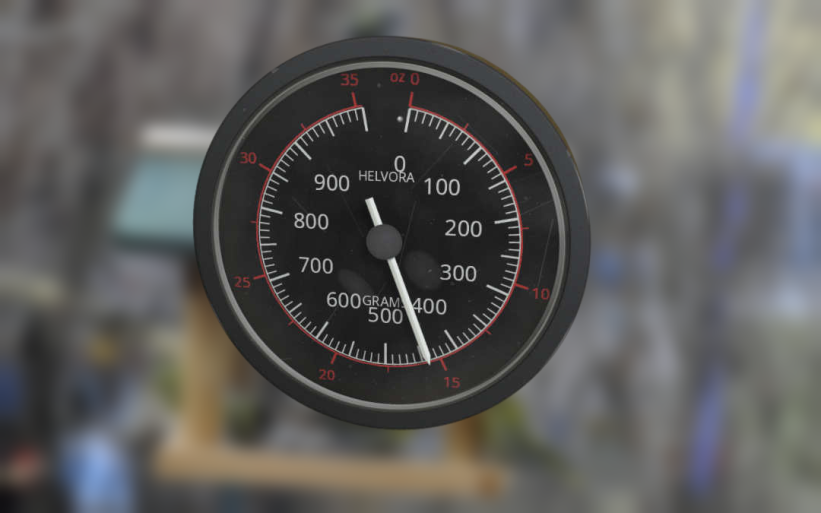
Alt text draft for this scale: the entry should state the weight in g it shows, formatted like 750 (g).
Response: 440 (g)
